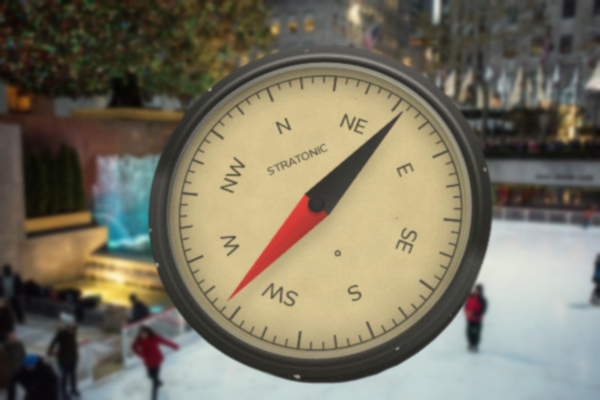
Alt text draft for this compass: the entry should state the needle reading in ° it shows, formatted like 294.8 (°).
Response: 245 (°)
